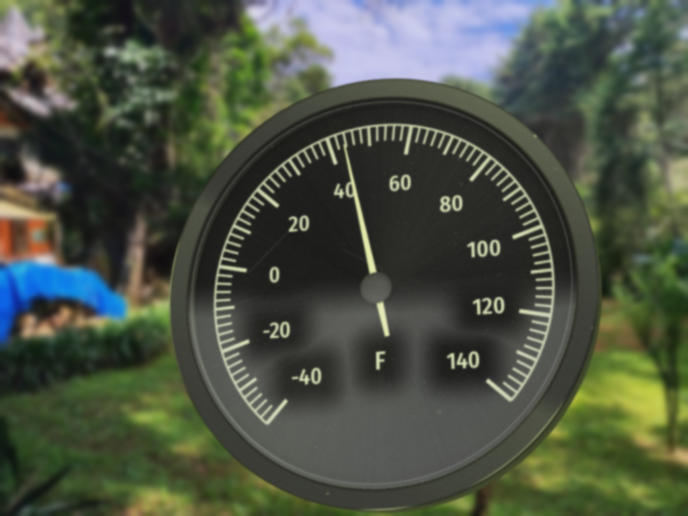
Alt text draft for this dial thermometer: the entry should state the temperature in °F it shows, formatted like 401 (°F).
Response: 44 (°F)
